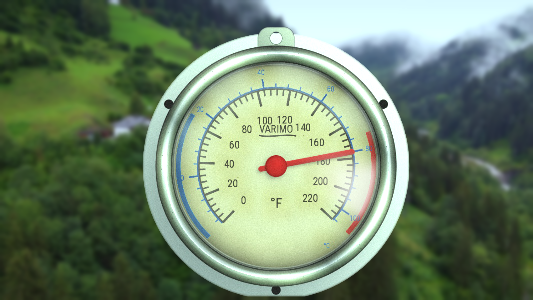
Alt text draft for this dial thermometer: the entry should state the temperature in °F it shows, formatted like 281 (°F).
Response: 176 (°F)
